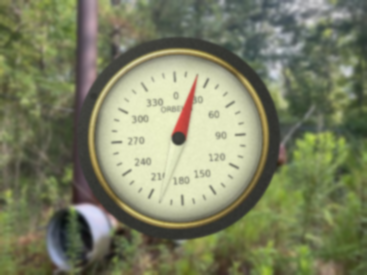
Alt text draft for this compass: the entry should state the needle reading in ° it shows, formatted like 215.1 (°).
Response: 20 (°)
